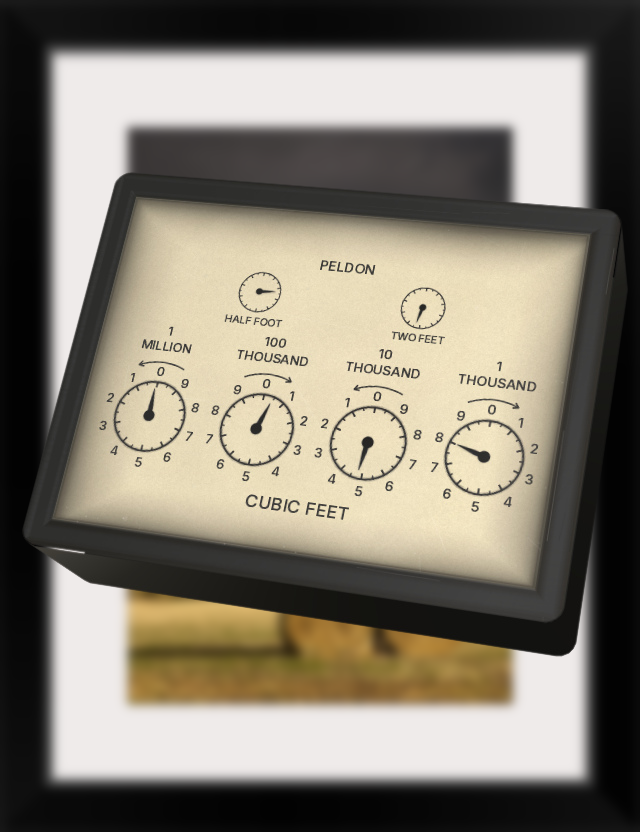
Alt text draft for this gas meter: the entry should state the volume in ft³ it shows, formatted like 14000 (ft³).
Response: 4800 (ft³)
